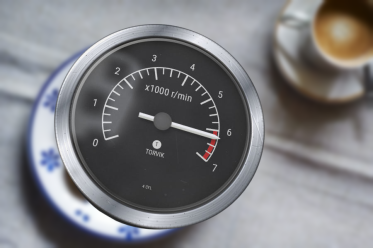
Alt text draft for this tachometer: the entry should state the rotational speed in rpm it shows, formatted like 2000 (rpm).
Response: 6250 (rpm)
